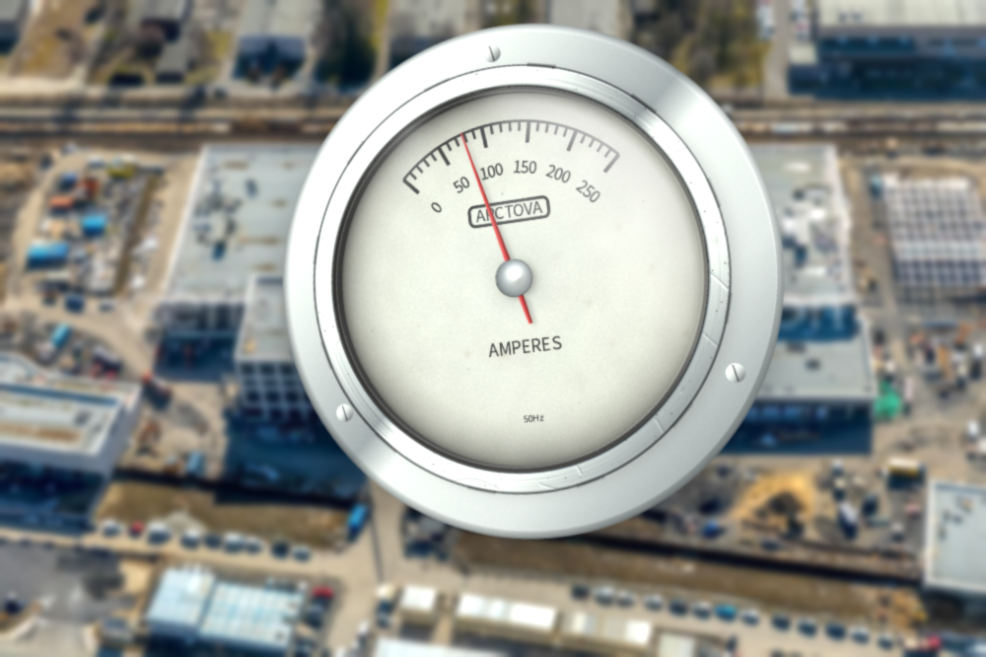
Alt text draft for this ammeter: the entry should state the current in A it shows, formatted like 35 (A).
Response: 80 (A)
